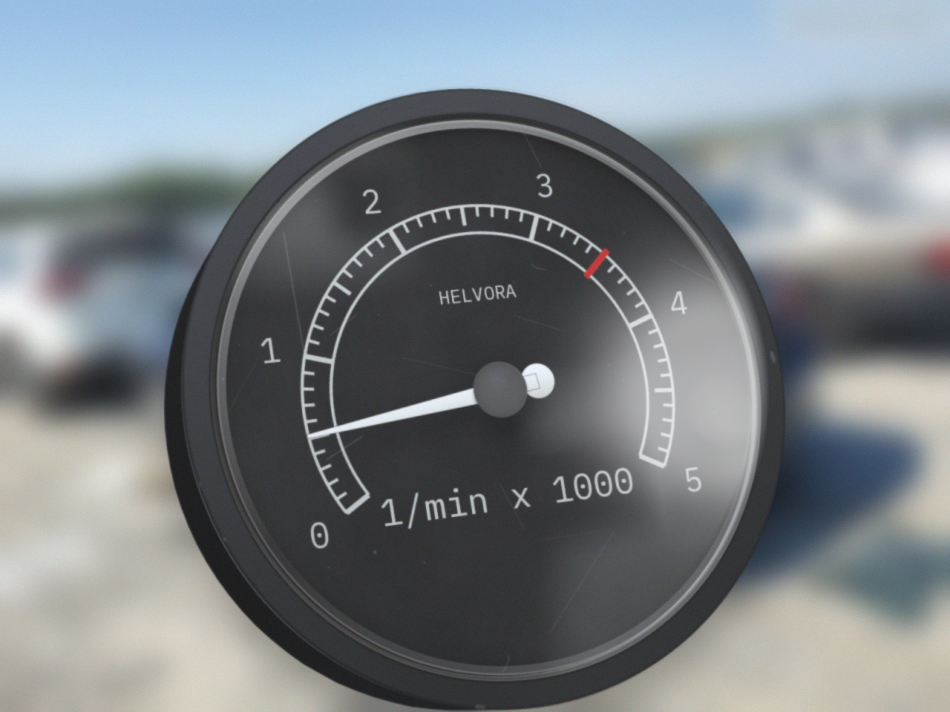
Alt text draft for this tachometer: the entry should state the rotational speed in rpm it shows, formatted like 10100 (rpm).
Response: 500 (rpm)
